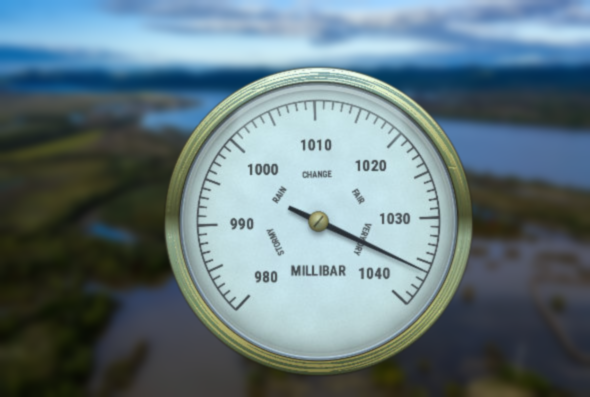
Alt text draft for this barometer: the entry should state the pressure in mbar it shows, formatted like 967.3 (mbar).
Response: 1036 (mbar)
